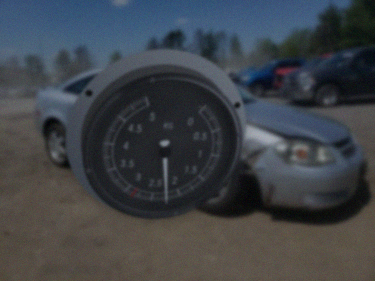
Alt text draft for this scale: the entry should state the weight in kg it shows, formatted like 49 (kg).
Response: 2.25 (kg)
